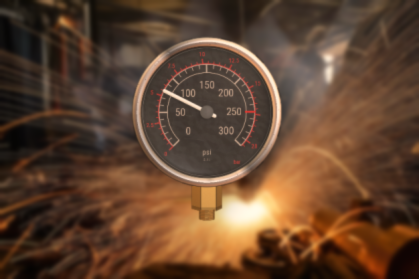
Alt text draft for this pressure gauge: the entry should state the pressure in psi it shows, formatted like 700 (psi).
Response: 80 (psi)
